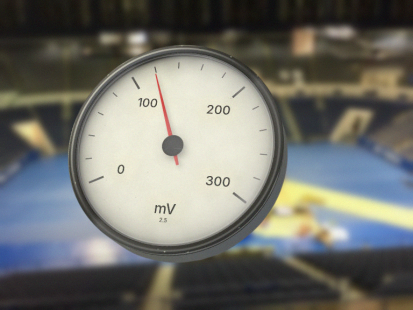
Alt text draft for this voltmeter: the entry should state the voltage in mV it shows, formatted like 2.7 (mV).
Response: 120 (mV)
